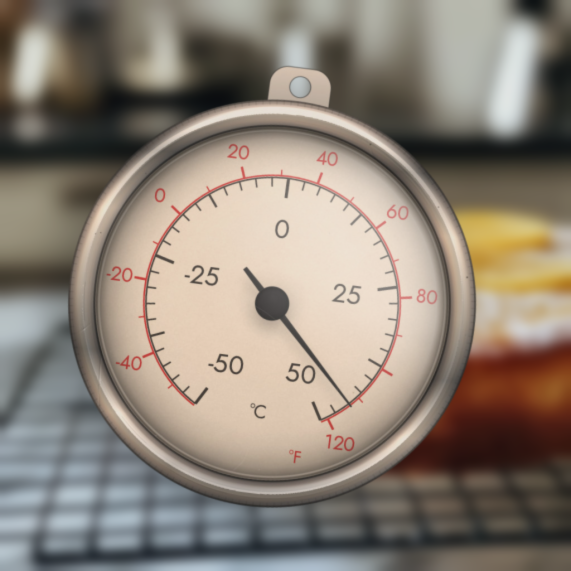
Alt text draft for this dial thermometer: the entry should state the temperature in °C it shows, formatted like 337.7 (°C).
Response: 45 (°C)
